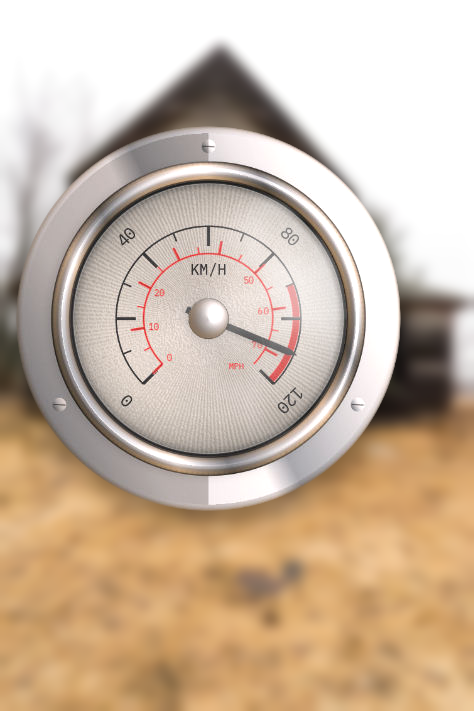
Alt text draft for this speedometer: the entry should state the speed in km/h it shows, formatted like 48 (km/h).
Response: 110 (km/h)
